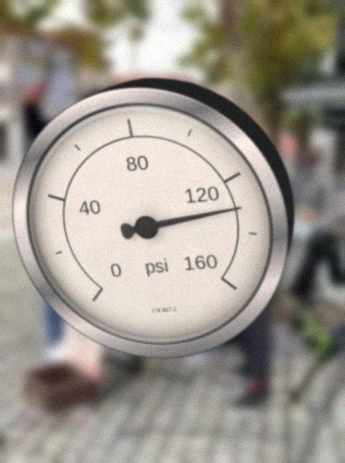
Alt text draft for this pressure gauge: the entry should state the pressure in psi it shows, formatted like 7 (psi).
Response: 130 (psi)
